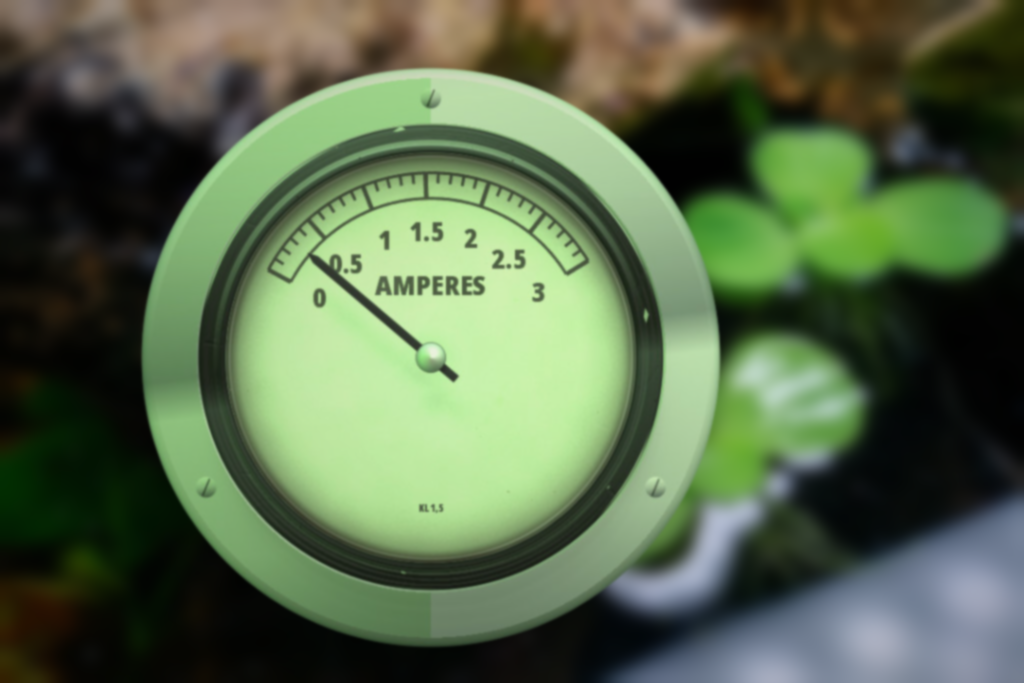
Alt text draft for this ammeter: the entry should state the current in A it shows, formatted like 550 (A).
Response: 0.3 (A)
